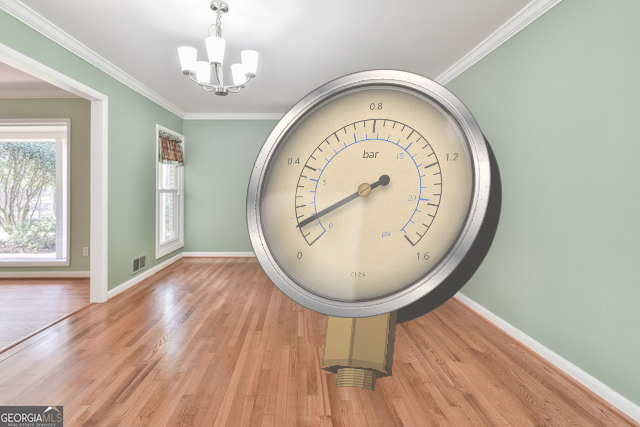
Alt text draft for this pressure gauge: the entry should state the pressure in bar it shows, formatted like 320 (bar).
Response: 0.1 (bar)
